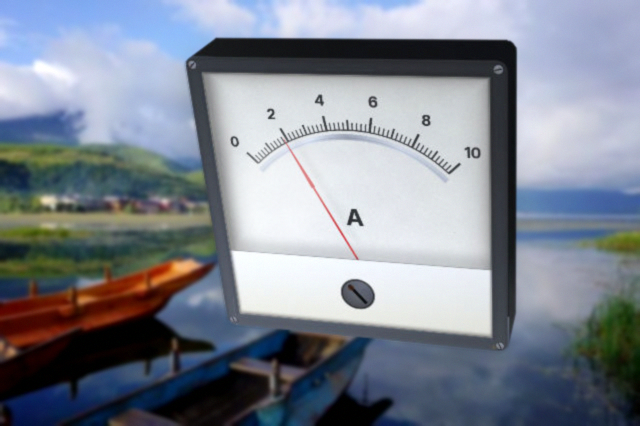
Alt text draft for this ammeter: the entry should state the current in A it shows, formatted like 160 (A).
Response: 2 (A)
